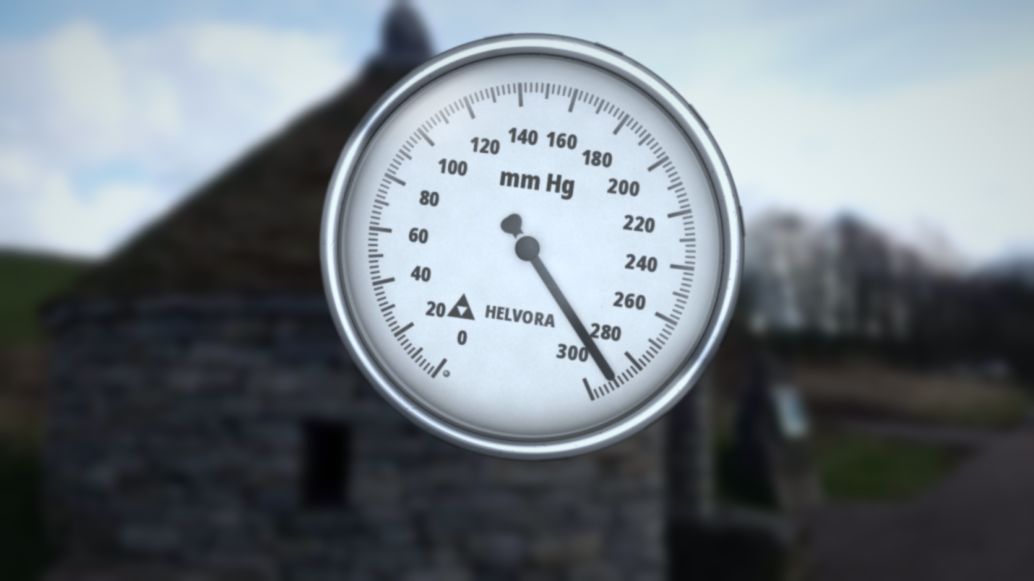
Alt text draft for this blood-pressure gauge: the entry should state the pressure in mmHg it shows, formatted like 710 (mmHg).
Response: 290 (mmHg)
